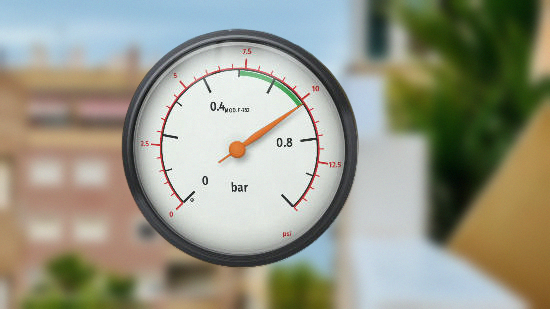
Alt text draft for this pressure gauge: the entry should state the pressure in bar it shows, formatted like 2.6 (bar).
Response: 0.7 (bar)
